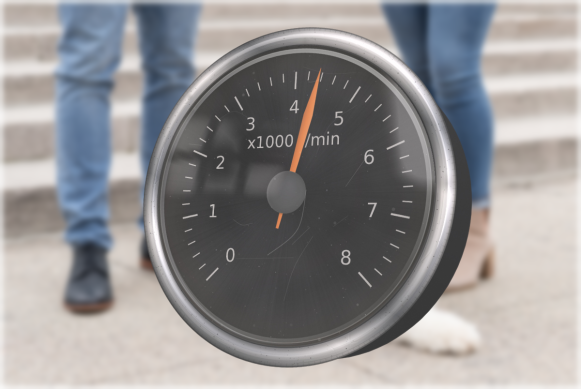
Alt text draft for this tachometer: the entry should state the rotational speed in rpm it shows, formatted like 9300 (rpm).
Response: 4400 (rpm)
